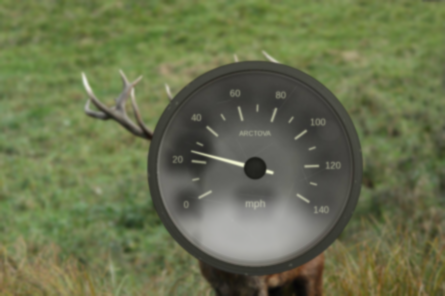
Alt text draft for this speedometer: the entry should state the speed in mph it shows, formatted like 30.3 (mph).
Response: 25 (mph)
